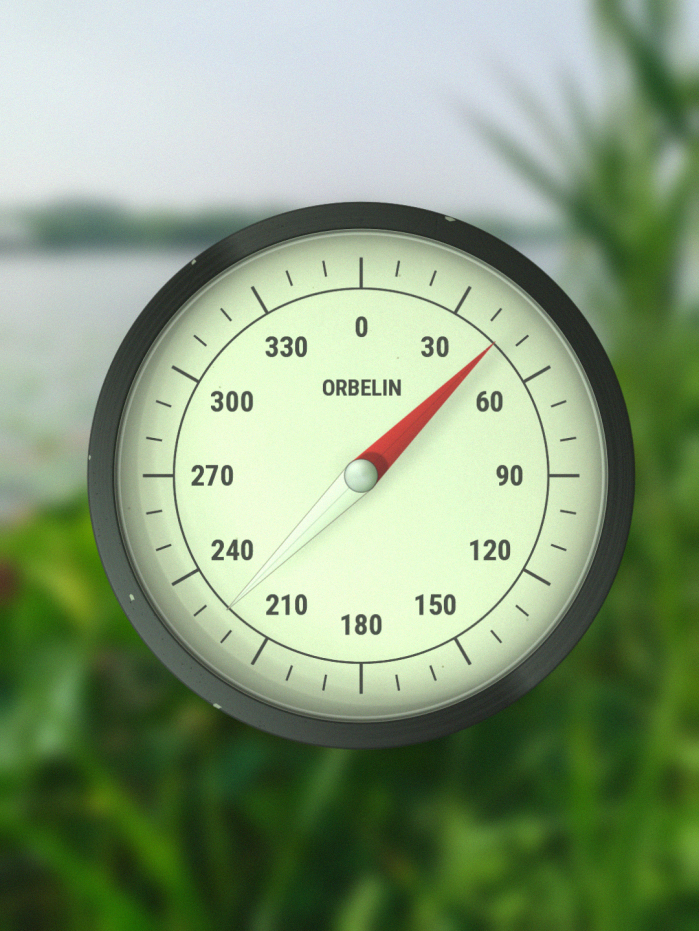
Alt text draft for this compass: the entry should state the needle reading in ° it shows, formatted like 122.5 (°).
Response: 45 (°)
